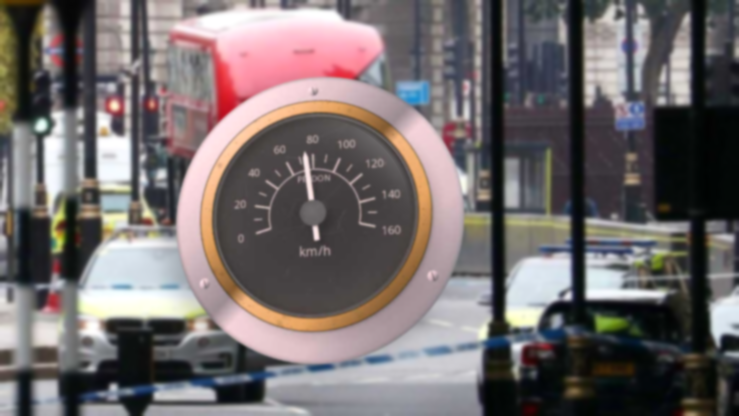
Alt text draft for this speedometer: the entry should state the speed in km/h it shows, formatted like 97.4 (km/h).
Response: 75 (km/h)
